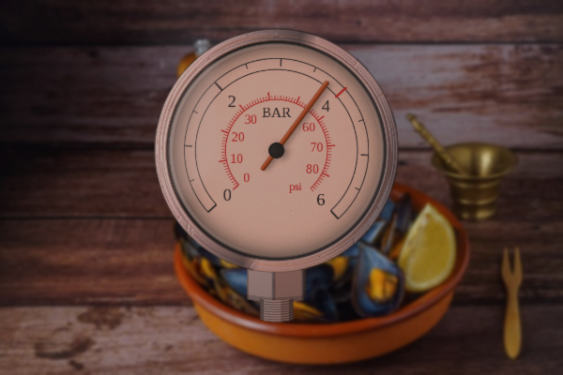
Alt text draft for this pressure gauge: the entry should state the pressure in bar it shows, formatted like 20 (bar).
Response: 3.75 (bar)
